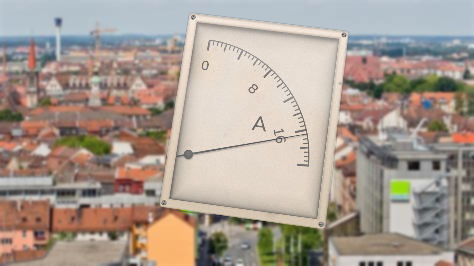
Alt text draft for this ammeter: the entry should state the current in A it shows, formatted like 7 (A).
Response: 16.5 (A)
